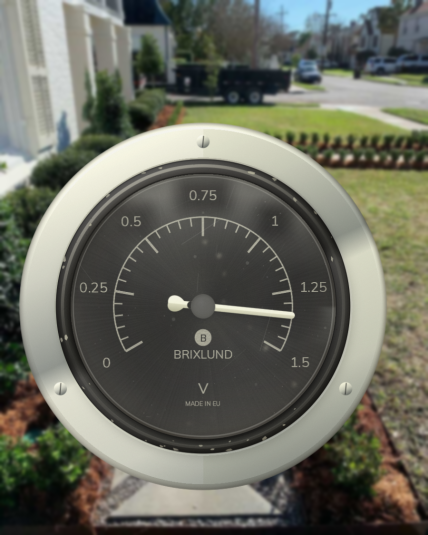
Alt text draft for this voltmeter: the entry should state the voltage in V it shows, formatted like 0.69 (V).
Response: 1.35 (V)
